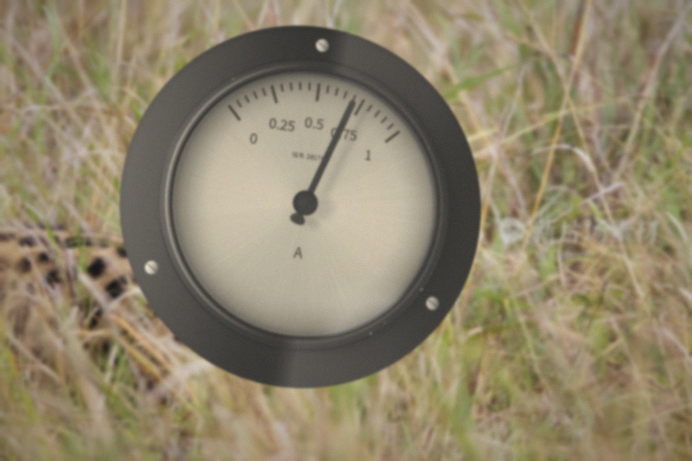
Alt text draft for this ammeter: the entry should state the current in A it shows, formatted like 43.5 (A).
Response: 0.7 (A)
